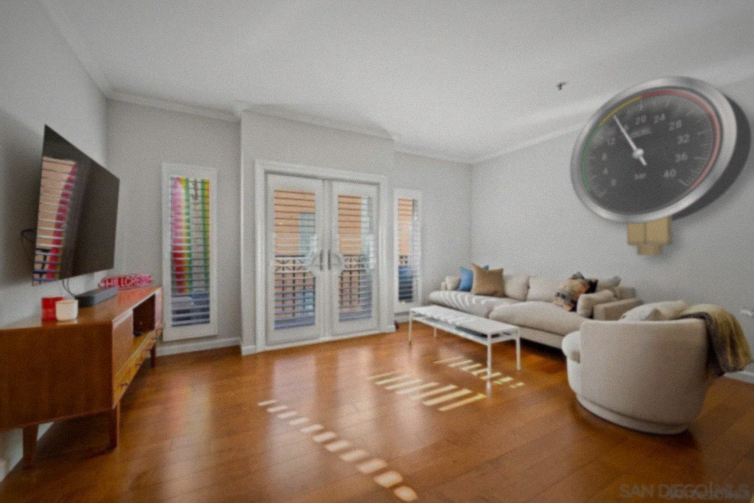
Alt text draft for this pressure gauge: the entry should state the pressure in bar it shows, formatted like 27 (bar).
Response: 16 (bar)
